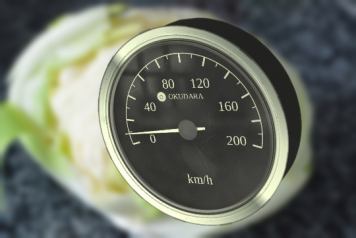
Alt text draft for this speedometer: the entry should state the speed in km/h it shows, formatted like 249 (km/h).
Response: 10 (km/h)
